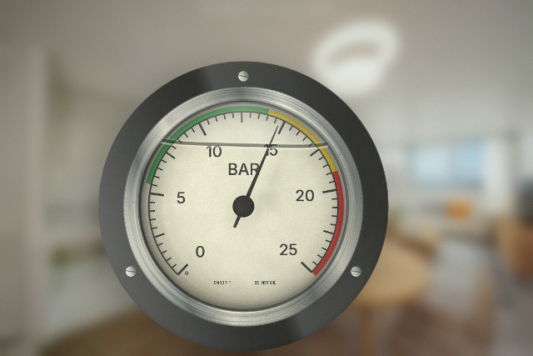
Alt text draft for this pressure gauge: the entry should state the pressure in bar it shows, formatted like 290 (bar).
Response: 14.75 (bar)
